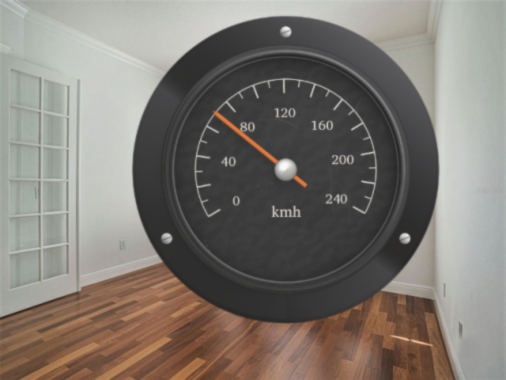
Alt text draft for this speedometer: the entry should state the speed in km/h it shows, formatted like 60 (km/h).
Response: 70 (km/h)
